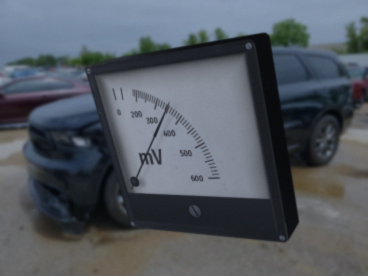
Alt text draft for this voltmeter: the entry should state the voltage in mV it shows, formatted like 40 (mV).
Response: 350 (mV)
